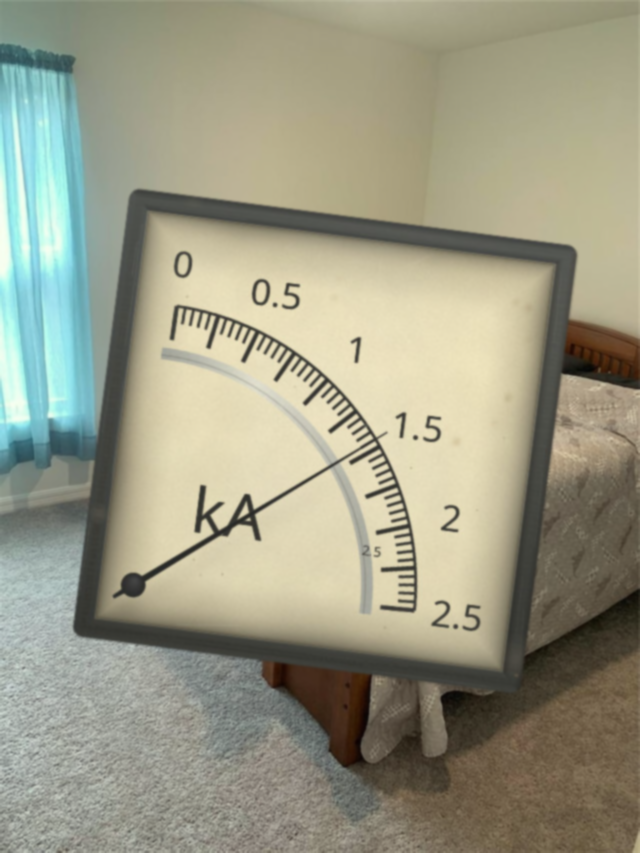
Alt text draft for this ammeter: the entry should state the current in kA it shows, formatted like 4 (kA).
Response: 1.45 (kA)
